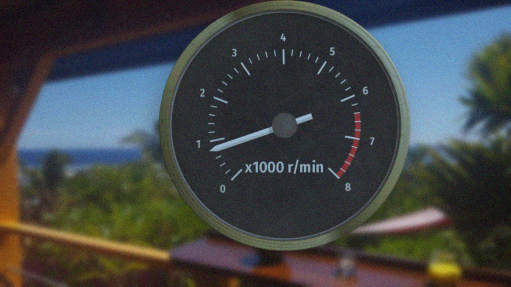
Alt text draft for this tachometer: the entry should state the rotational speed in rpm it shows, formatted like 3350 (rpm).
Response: 800 (rpm)
